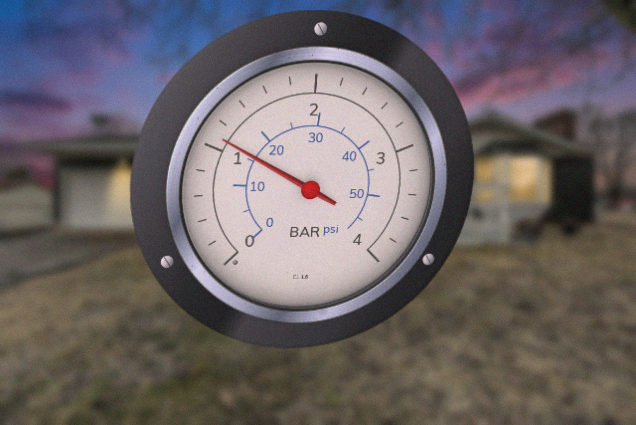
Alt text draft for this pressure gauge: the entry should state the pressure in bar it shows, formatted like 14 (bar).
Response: 1.1 (bar)
